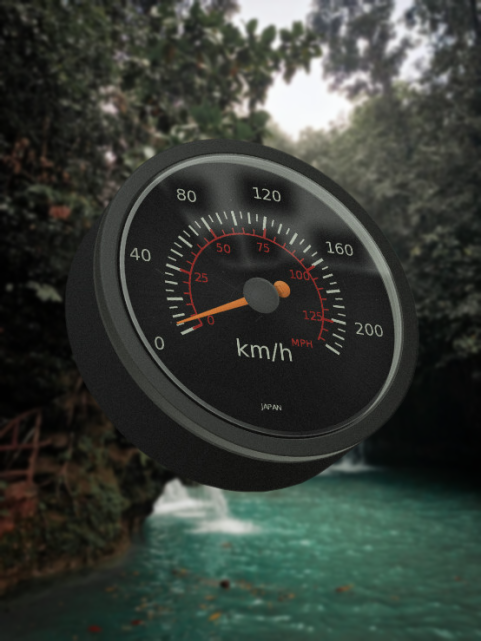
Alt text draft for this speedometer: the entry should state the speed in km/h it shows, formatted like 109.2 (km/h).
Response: 5 (km/h)
